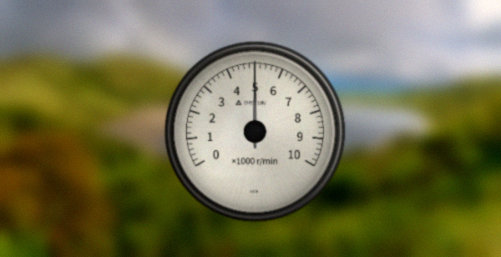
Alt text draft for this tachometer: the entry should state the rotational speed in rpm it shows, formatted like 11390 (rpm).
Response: 5000 (rpm)
